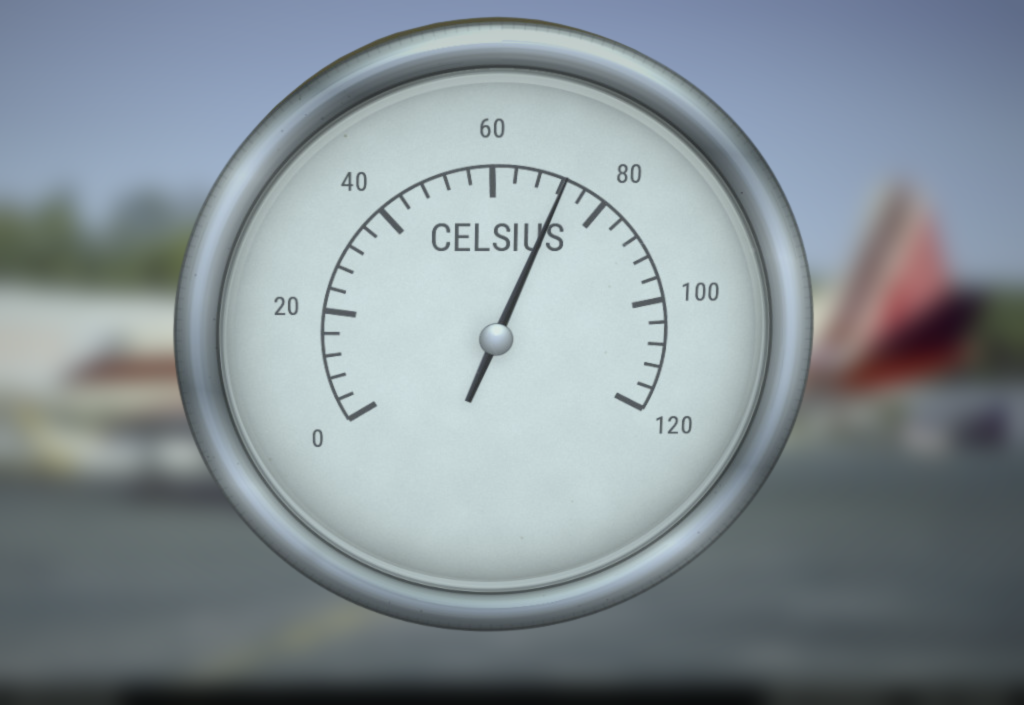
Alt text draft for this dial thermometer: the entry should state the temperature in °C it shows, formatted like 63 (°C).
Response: 72 (°C)
